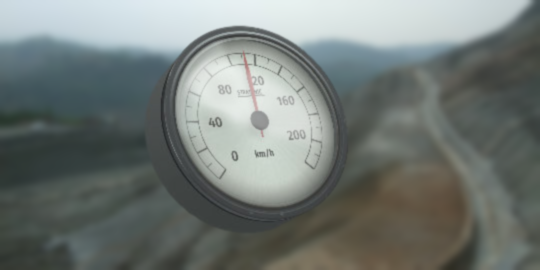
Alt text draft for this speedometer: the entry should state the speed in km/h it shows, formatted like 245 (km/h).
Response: 110 (km/h)
